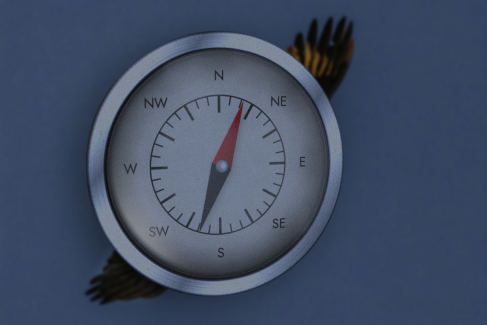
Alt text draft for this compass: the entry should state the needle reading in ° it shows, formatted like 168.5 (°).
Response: 20 (°)
